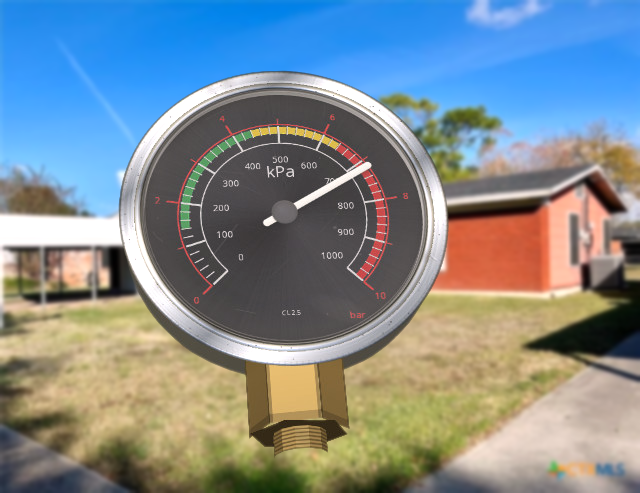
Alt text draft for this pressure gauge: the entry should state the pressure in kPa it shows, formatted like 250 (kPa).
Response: 720 (kPa)
